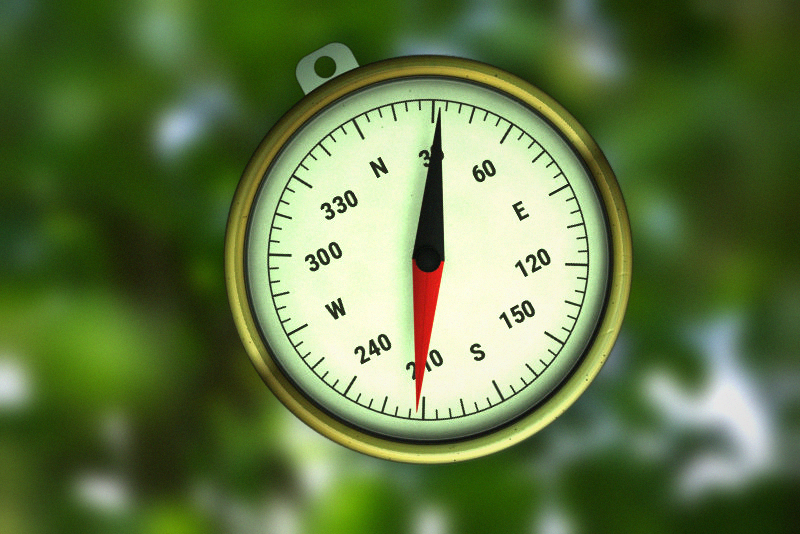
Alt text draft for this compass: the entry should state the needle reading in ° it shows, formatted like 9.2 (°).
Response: 212.5 (°)
